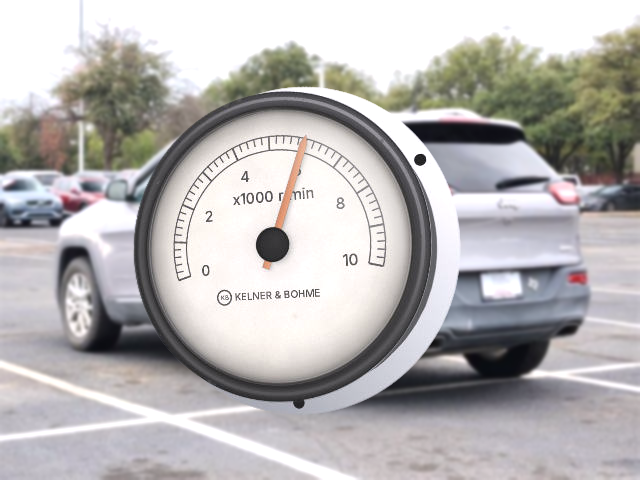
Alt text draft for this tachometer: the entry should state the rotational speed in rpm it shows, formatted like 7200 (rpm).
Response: 6000 (rpm)
